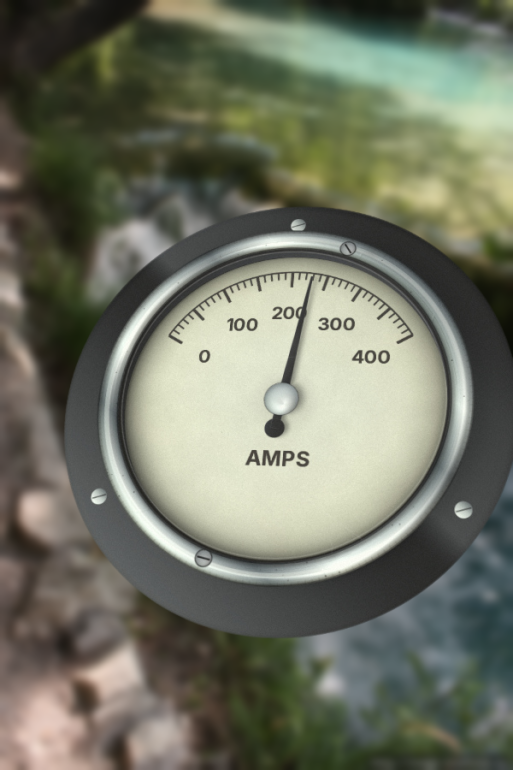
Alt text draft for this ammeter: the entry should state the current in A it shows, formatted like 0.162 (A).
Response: 230 (A)
